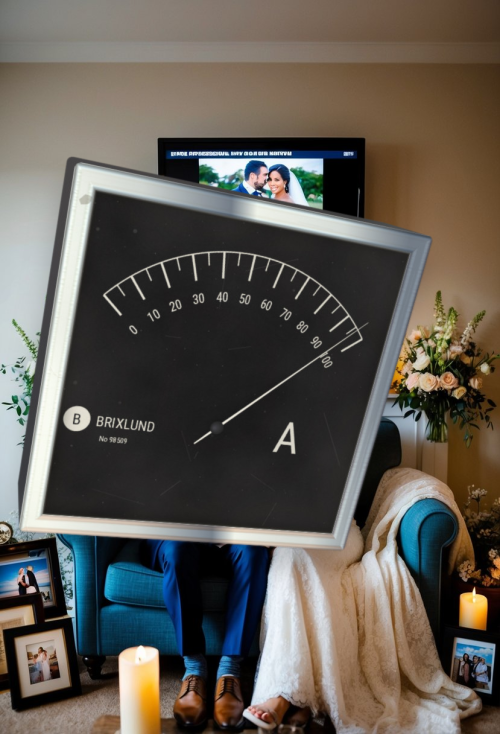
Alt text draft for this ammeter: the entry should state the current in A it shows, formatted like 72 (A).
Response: 95 (A)
